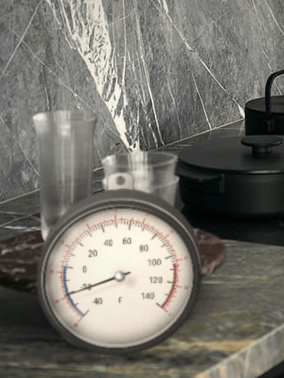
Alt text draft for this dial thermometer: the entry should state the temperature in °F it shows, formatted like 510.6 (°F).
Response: -20 (°F)
